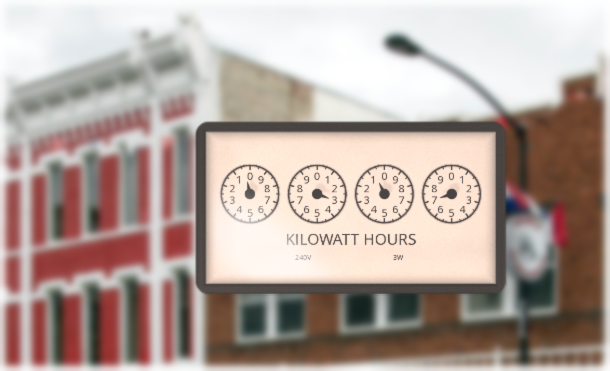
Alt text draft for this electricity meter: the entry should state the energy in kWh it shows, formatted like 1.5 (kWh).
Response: 307 (kWh)
